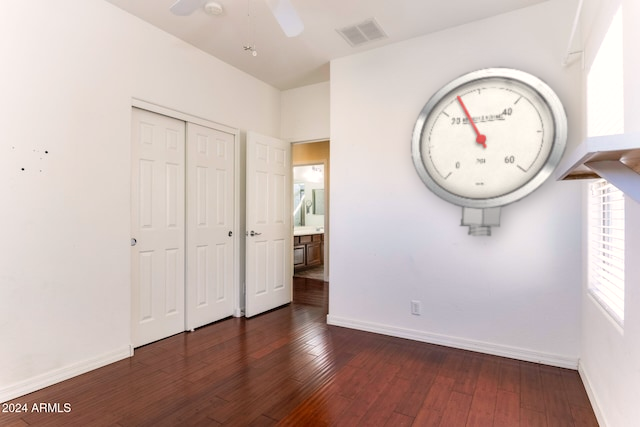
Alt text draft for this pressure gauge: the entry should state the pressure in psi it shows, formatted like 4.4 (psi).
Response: 25 (psi)
